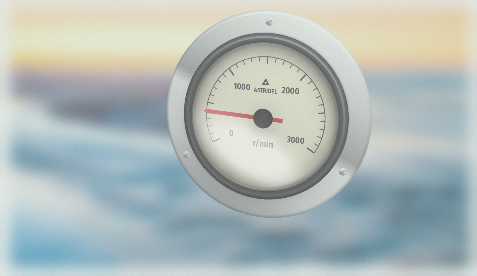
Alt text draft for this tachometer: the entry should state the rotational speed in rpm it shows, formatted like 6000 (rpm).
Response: 400 (rpm)
